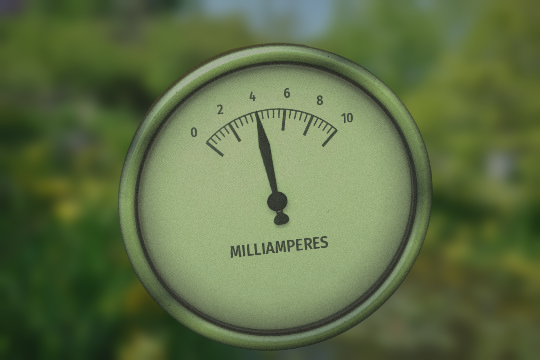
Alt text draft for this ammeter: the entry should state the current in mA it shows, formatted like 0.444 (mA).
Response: 4 (mA)
